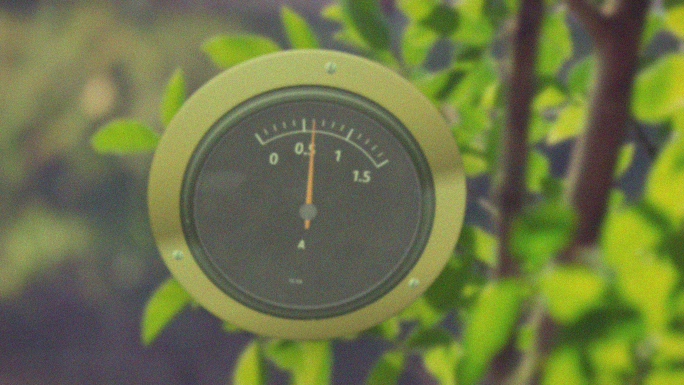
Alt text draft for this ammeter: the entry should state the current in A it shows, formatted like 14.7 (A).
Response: 0.6 (A)
